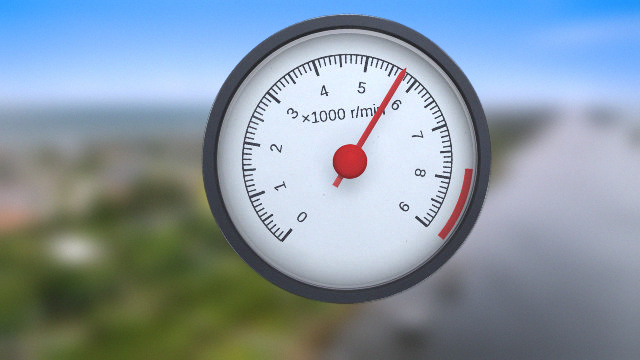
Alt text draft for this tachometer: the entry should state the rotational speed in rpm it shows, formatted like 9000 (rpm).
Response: 5700 (rpm)
